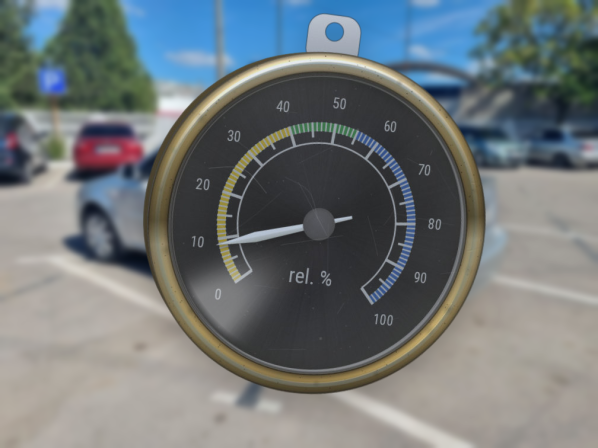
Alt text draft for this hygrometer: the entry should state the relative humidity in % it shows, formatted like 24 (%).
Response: 9 (%)
